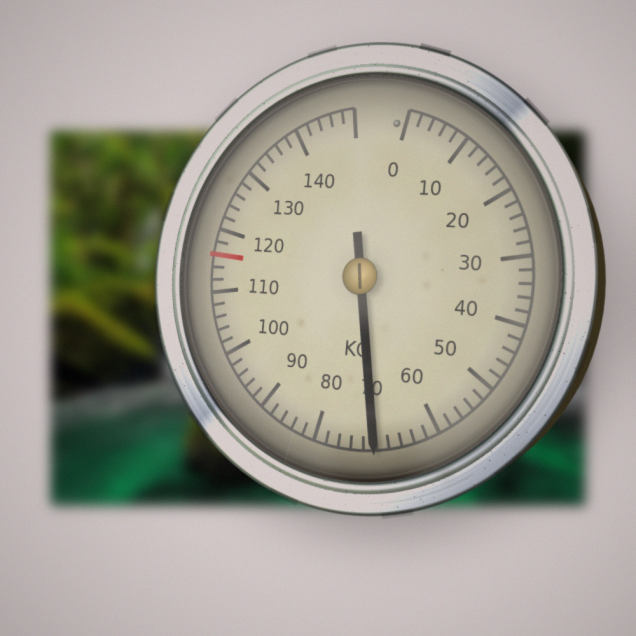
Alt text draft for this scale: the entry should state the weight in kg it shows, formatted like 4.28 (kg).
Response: 70 (kg)
